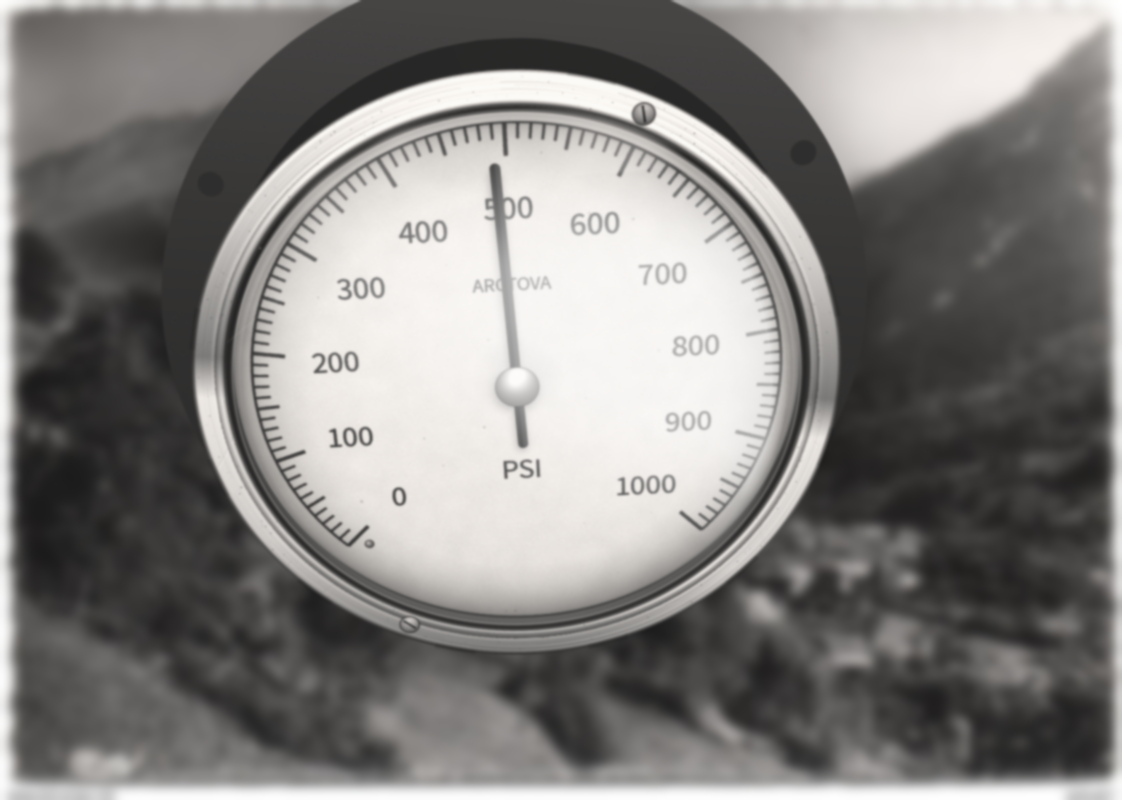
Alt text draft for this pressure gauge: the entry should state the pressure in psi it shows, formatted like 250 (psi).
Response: 490 (psi)
